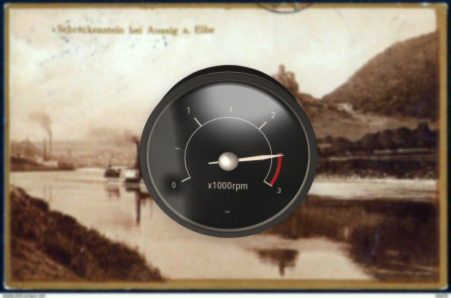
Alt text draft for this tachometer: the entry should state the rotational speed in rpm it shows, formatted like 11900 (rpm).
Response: 2500 (rpm)
